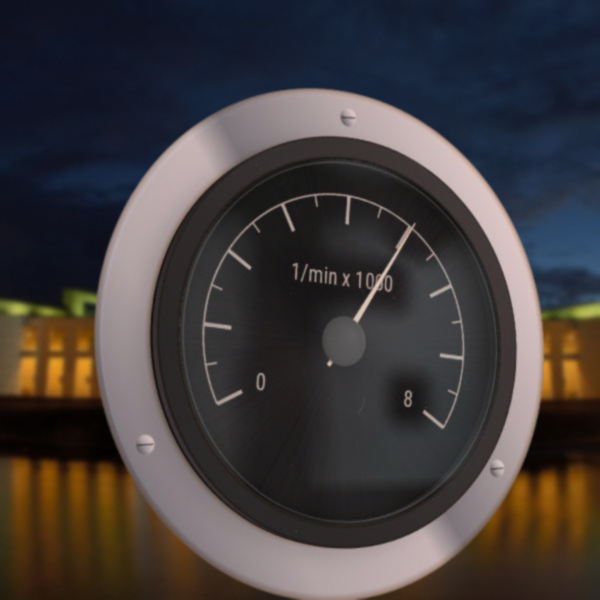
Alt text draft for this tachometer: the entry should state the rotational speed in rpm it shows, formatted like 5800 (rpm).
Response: 5000 (rpm)
